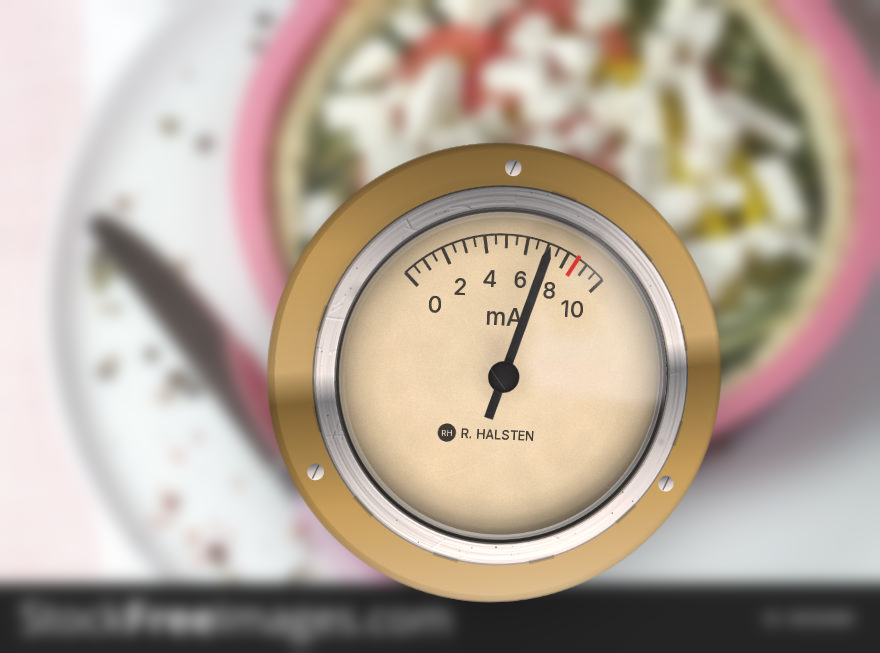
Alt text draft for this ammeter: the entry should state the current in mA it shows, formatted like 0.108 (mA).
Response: 7 (mA)
